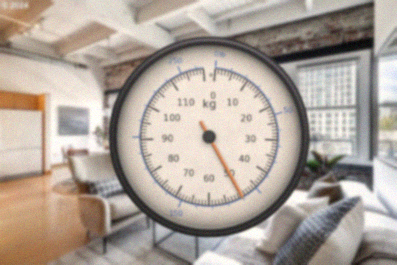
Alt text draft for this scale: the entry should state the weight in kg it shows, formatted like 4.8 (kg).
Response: 50 (kg)
